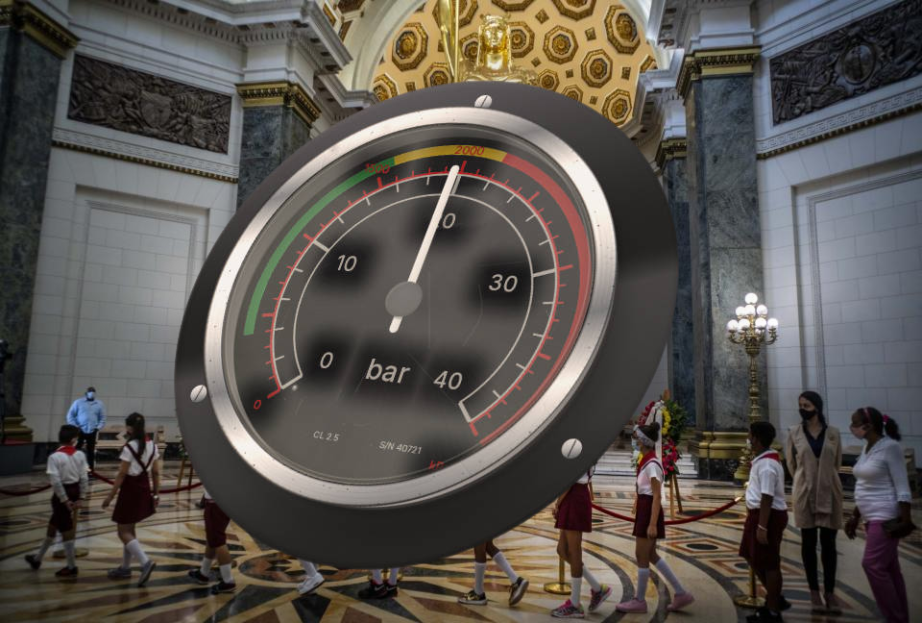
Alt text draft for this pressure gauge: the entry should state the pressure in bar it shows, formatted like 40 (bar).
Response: 20 (bar)
